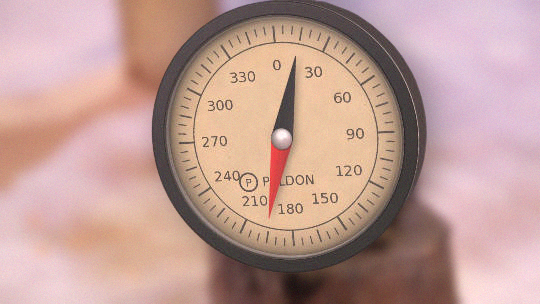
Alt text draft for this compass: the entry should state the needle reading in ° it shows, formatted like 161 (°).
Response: 195 (°)
